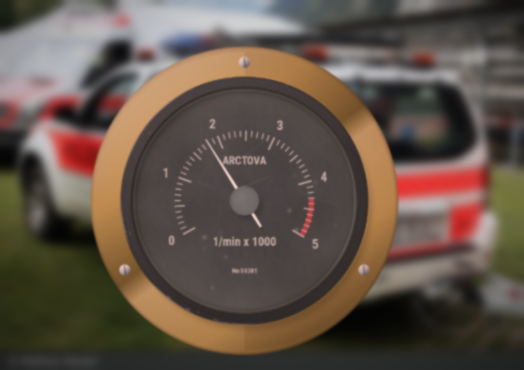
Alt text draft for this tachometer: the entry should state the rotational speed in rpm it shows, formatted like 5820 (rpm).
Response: 1800 (rpm)
